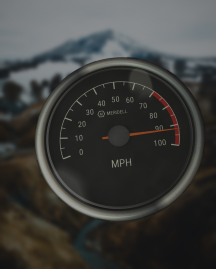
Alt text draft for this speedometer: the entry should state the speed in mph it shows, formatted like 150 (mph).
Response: 92.5 (mph)
